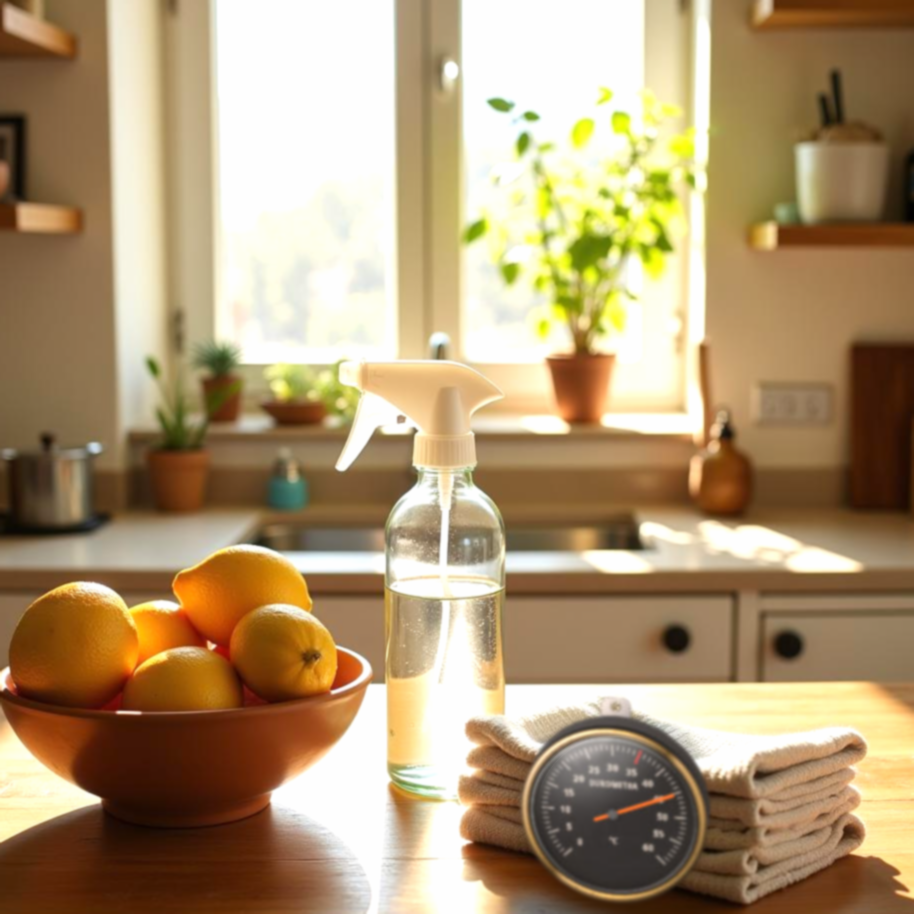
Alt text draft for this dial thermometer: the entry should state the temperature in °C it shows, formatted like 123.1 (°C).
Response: 45 (°C)
